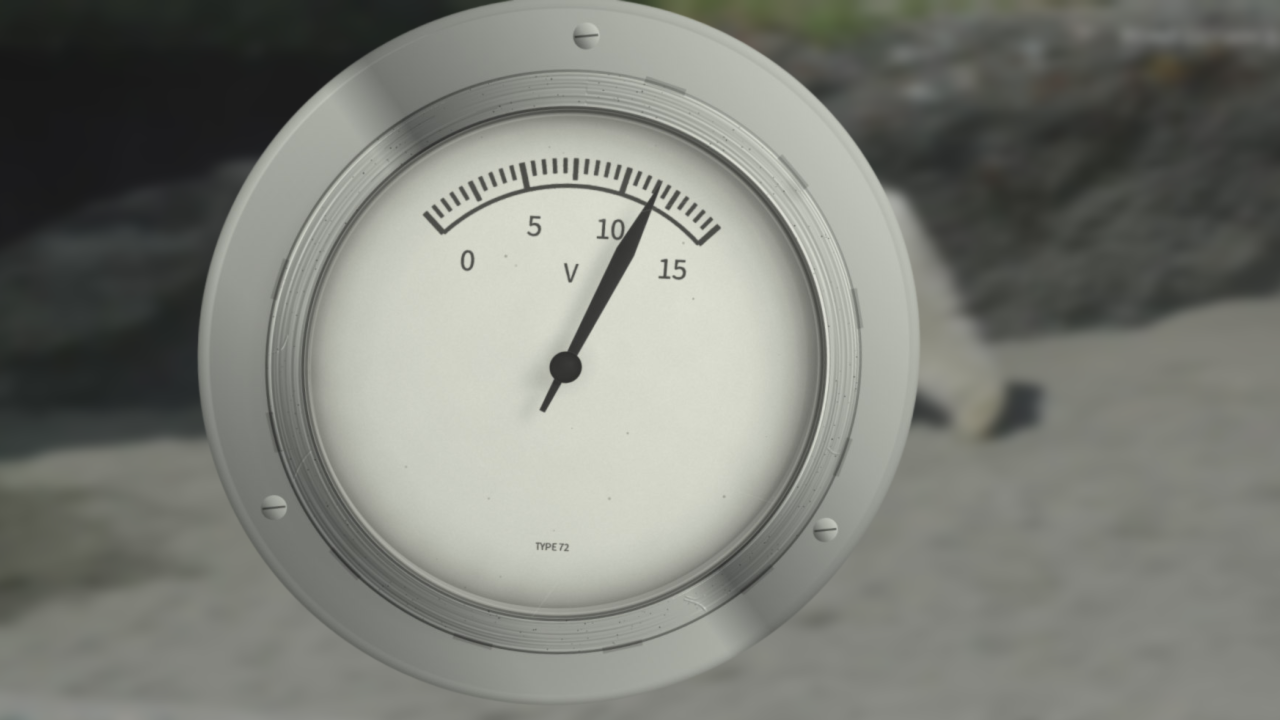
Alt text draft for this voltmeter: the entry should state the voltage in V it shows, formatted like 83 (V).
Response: 11.5 (V)
